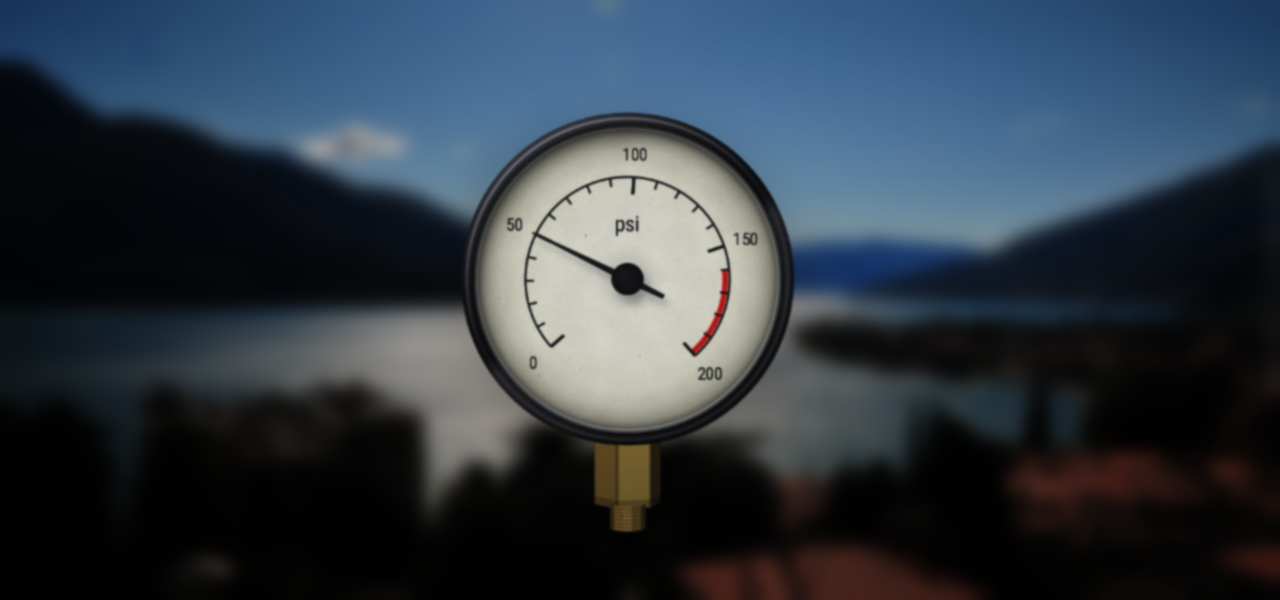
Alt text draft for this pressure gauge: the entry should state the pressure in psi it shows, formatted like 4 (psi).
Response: 50 (psi)
